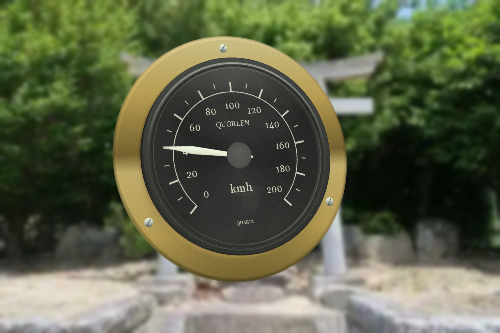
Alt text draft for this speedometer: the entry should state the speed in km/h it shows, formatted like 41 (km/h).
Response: 40 (km/h)
